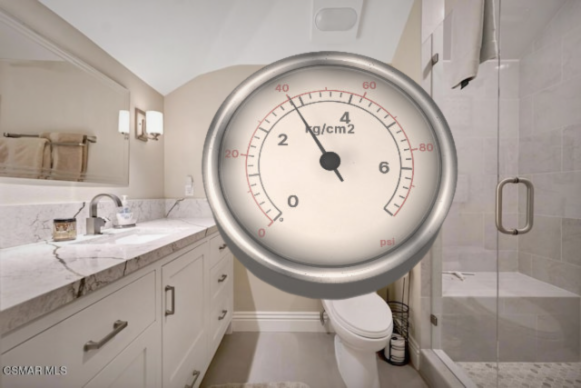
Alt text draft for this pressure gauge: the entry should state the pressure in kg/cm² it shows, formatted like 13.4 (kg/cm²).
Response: 2.8 (kg/cm²)
